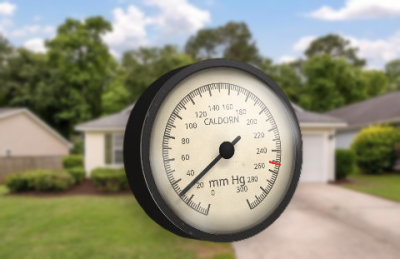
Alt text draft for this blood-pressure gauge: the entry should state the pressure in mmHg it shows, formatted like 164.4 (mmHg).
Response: 30 (mmHg)
